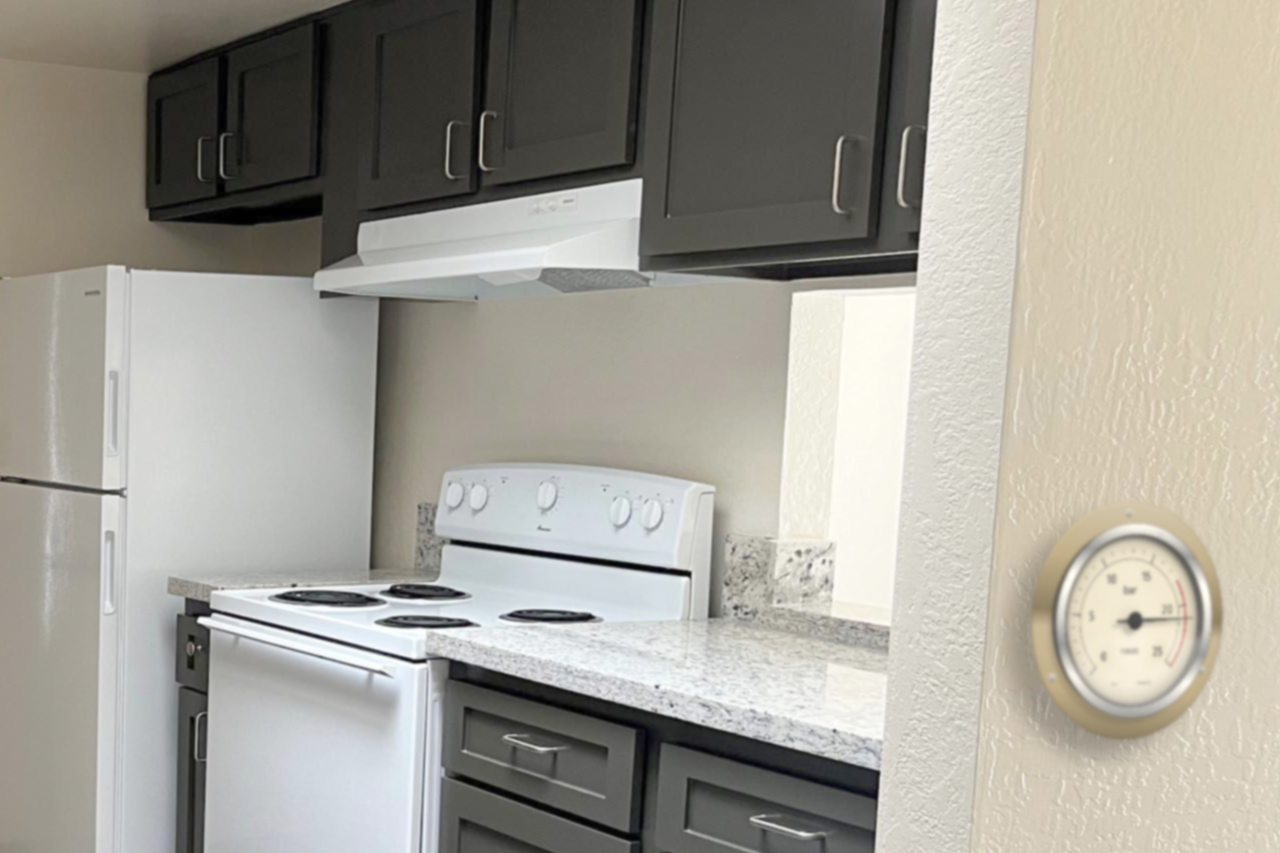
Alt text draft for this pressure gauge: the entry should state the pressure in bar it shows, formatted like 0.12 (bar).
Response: 21 (bar)
